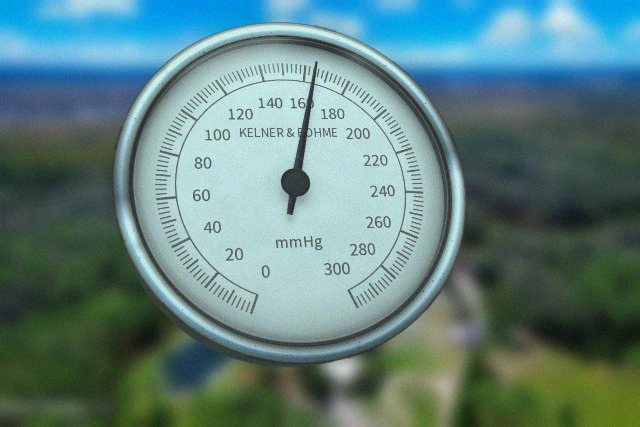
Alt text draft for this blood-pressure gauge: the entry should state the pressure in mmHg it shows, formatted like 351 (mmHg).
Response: 164 (mmHg)
